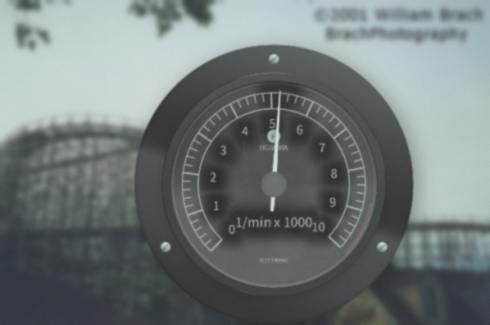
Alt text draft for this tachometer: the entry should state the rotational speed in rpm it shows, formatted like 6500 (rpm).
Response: 5200 (rpm)
